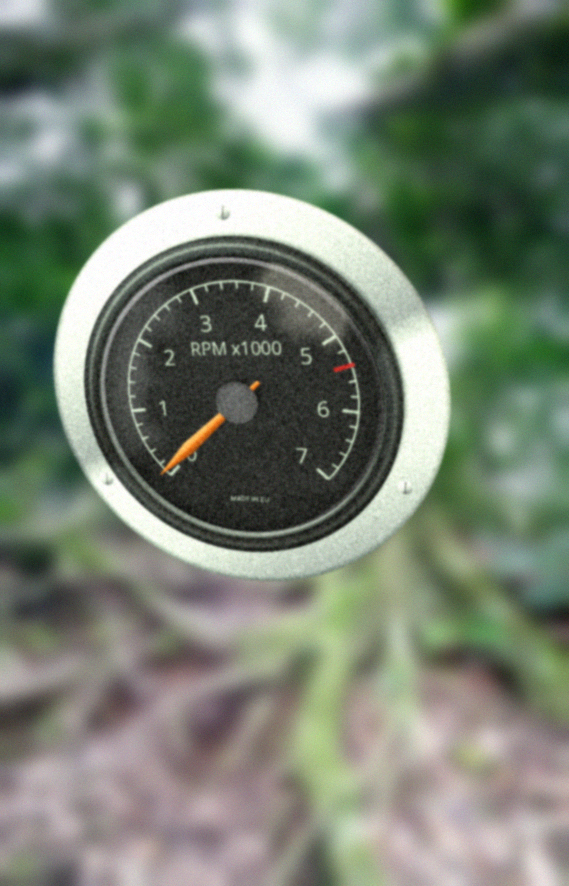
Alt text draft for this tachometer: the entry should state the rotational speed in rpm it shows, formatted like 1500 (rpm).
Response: 100 (rpm)
